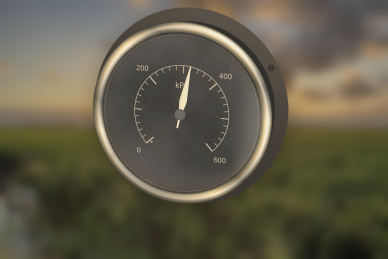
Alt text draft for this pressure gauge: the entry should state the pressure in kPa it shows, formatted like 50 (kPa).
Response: 320 (kPa)
